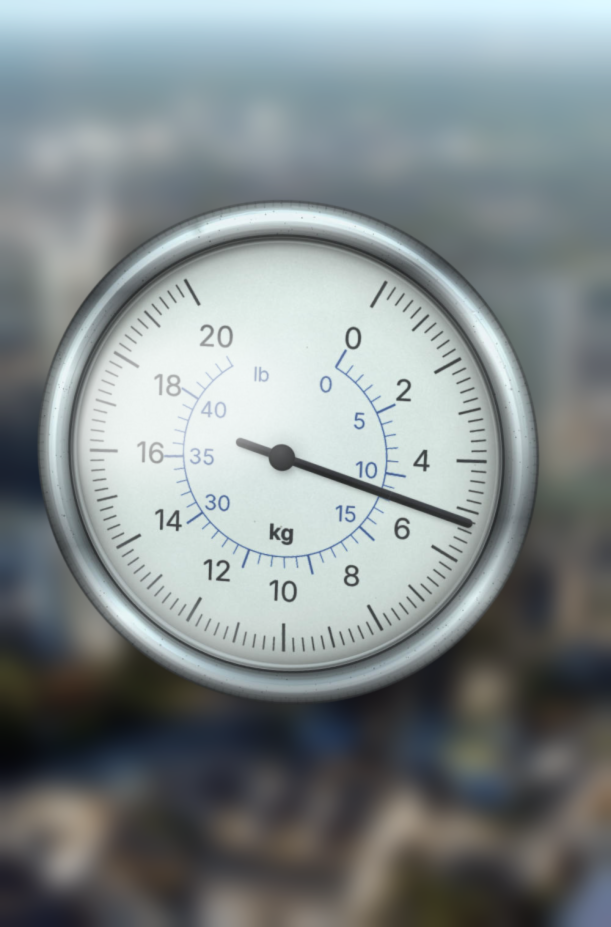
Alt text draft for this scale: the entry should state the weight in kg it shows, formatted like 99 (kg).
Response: 5.2 (kg)
